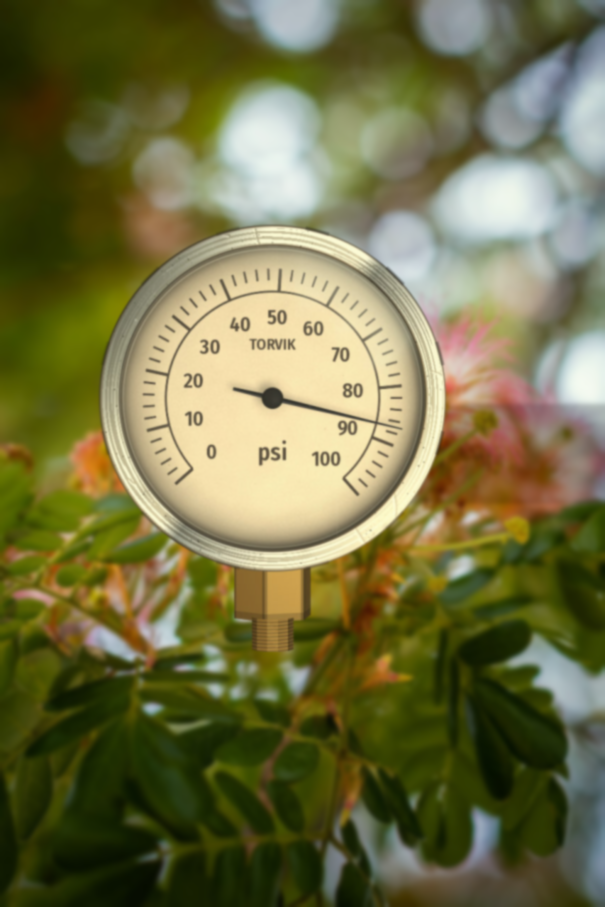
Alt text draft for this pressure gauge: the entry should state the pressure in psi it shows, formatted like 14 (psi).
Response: 87 (psi)
